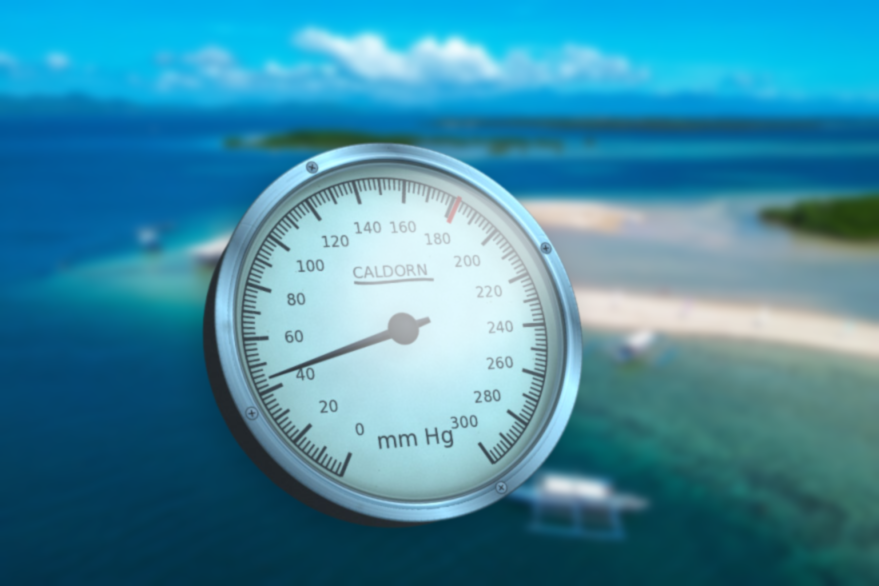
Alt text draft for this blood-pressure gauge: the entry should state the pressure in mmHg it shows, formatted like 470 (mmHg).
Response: 44 (mmHg)
